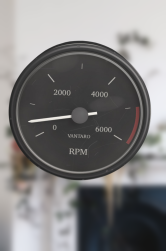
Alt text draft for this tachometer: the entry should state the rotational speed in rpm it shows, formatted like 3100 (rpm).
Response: 500 (rpm)
